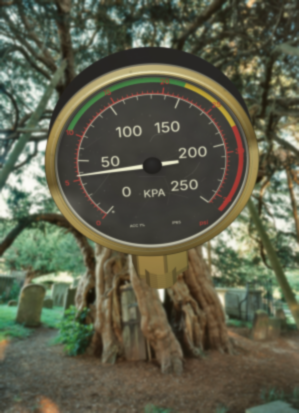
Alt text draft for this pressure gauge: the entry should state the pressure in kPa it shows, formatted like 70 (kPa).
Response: 40 (kPa)
